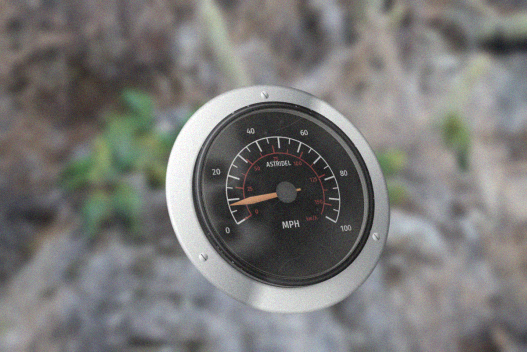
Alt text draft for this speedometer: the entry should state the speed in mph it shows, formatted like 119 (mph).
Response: 7.5 (mph)
